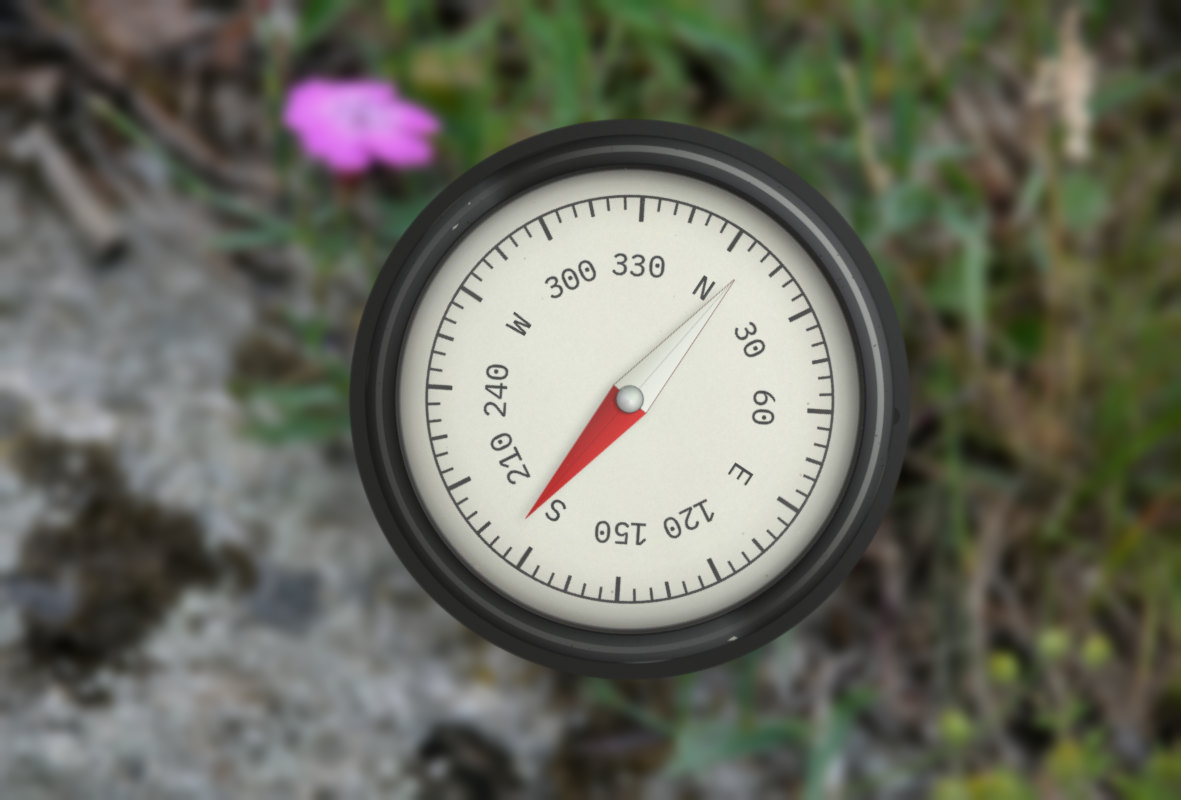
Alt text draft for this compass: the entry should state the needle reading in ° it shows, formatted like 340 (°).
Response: 187.5 (°)
